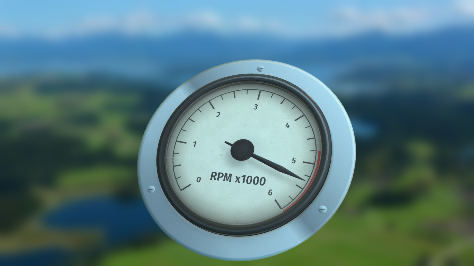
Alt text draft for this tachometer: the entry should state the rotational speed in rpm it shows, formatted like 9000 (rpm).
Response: 5375 (rpm)
